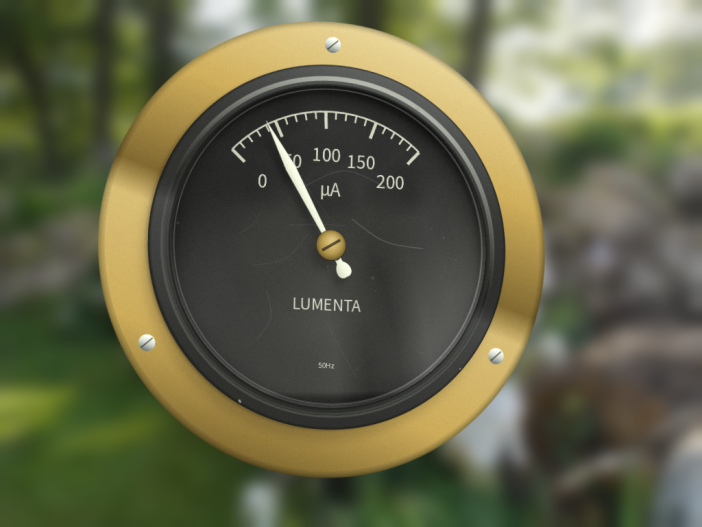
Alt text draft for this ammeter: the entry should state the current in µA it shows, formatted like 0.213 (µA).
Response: 40 (µA)
